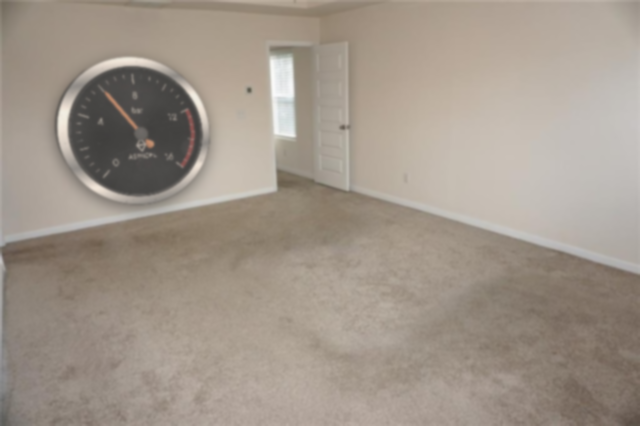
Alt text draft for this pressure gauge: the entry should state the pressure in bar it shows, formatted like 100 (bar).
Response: 6 (bar)
